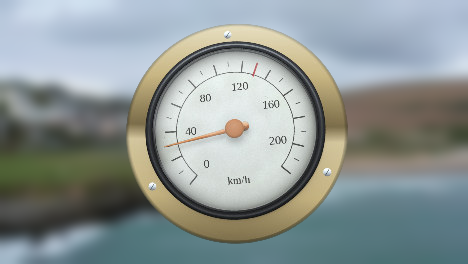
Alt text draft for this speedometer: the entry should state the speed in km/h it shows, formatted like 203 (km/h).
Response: 30 (km/h)
